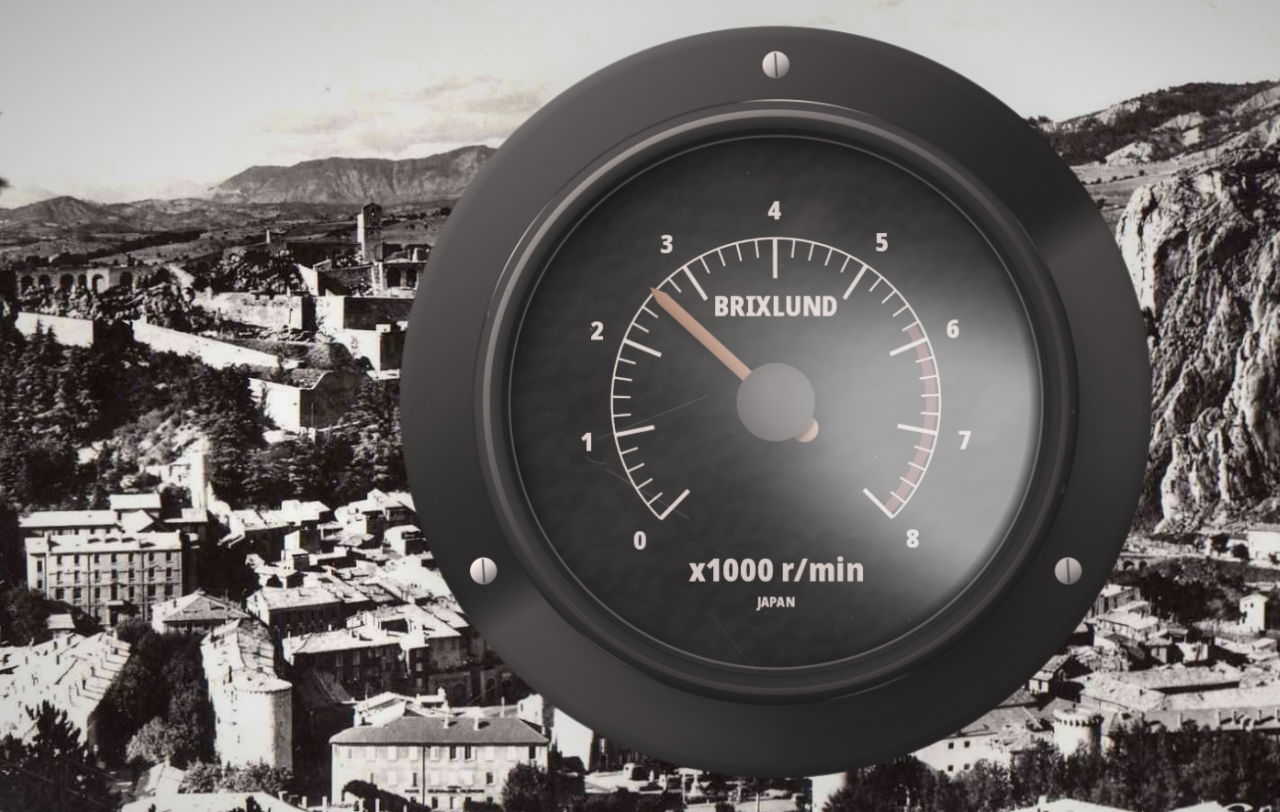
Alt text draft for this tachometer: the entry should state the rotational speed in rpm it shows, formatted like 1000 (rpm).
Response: 2600 (rpm)
